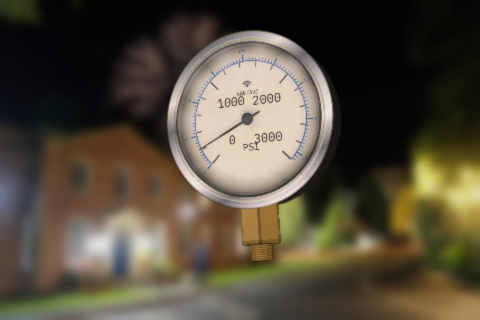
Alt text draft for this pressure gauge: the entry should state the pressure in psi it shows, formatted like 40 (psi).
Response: 200 (psi)
